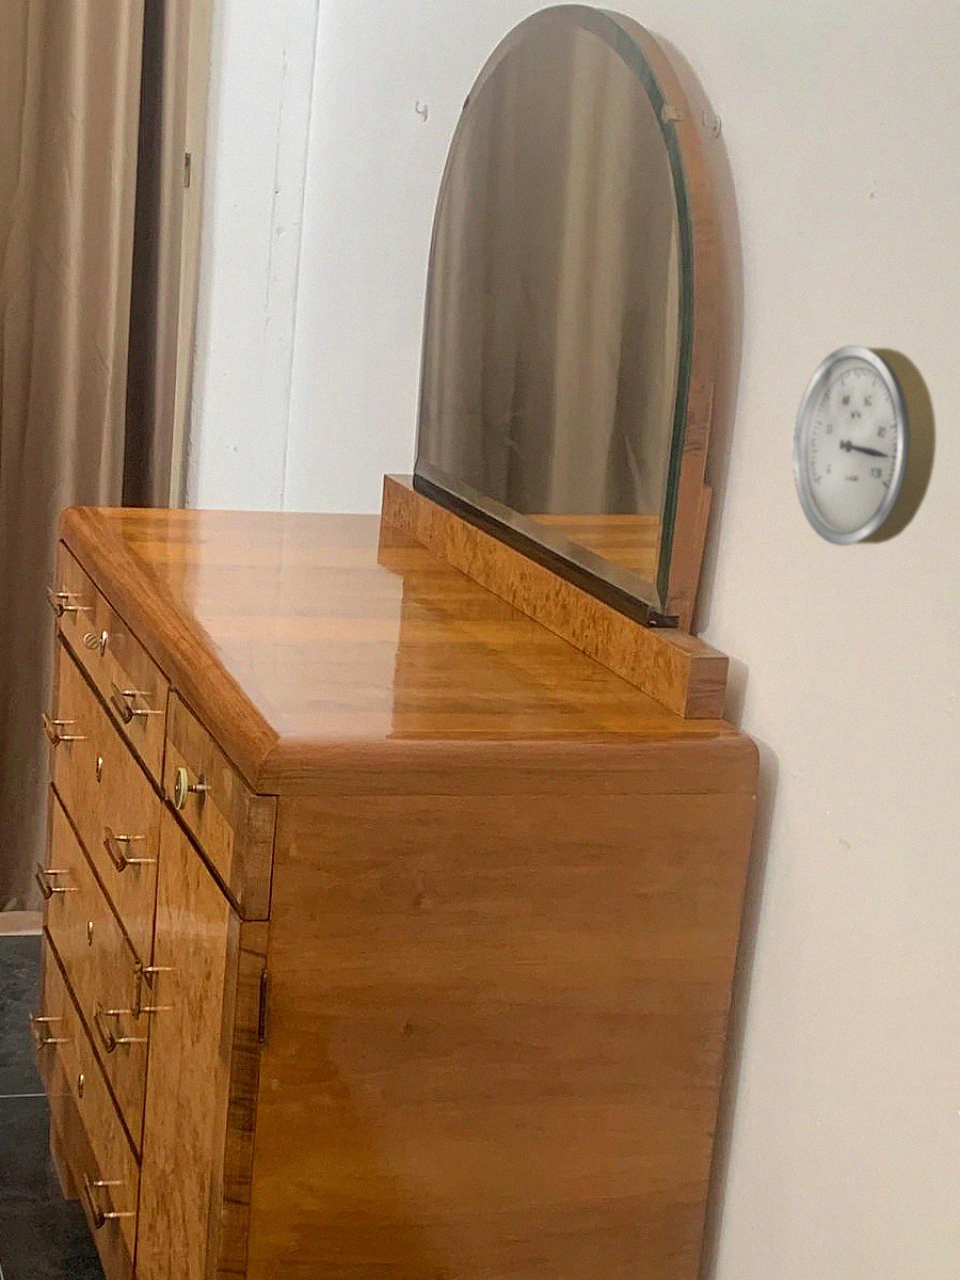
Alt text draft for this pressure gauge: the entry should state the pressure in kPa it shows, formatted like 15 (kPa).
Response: 90 (kPa)
